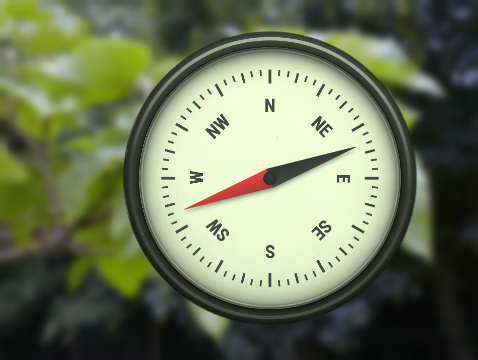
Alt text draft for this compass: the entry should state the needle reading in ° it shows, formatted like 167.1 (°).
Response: 250 (°)
